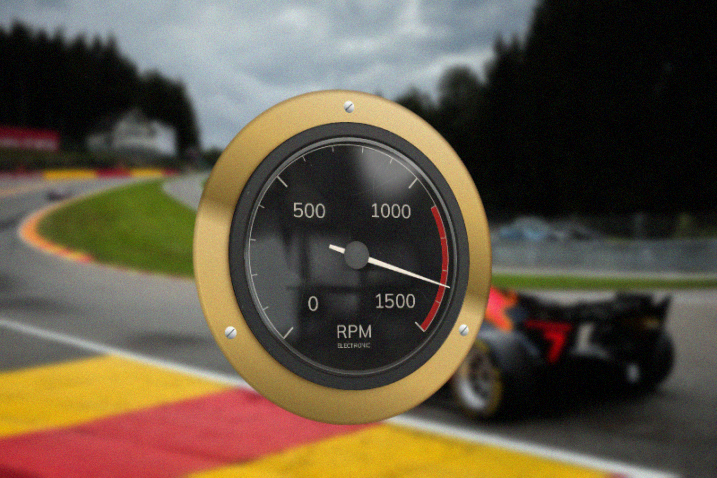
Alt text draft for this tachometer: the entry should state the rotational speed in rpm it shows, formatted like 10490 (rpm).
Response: 1350 (rpm)
